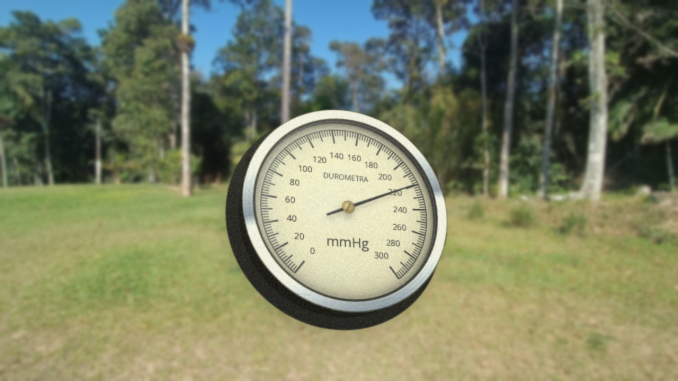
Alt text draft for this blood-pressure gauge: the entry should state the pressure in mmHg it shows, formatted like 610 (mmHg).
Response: 220 (mmHg)
